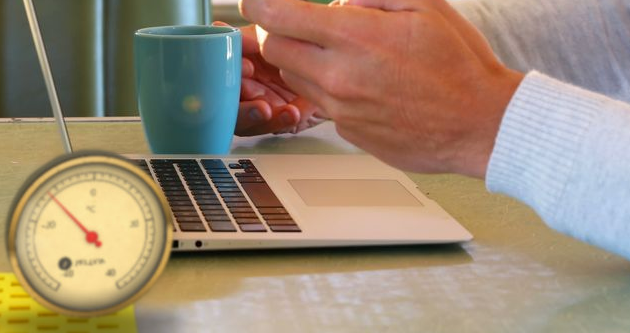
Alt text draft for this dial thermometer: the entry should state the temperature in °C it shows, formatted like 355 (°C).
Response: -12 (°C)
